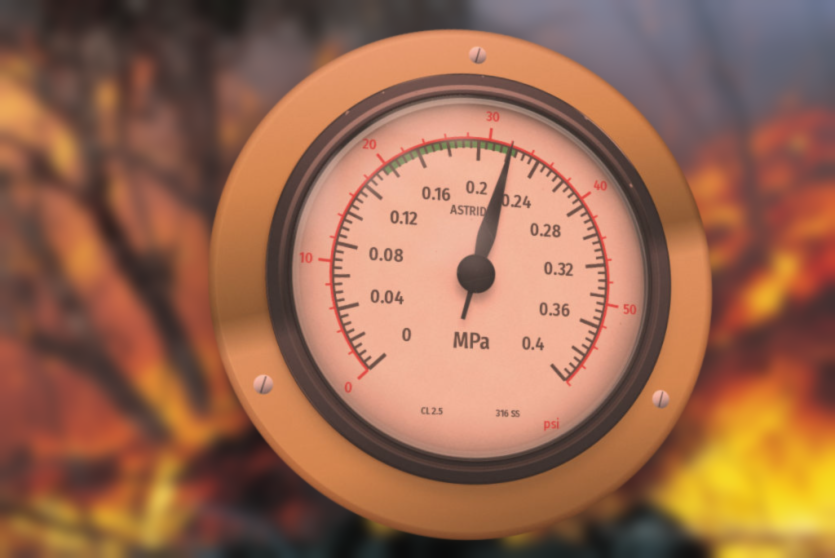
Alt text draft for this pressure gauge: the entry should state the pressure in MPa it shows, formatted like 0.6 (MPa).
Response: 0.22 (MPa)
